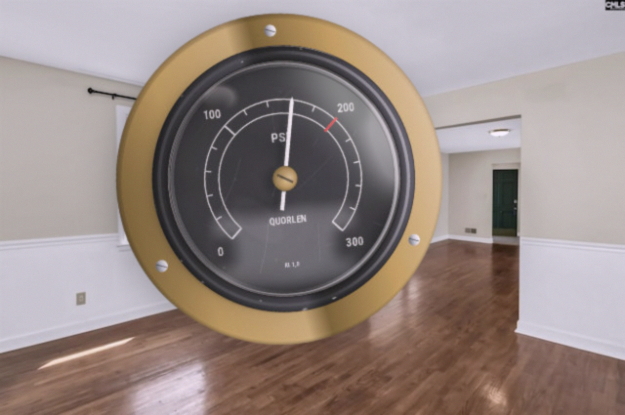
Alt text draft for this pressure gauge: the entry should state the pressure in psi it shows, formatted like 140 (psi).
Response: 160 (psi)
